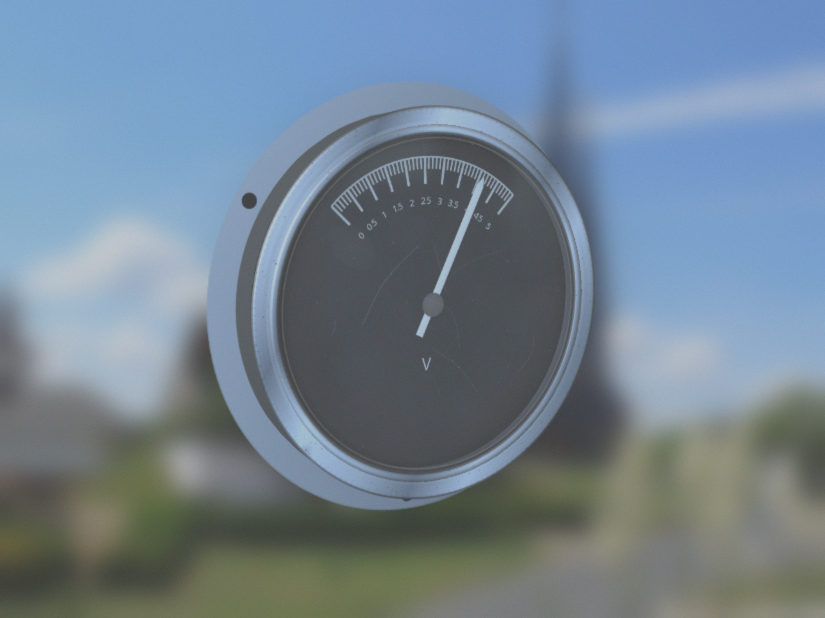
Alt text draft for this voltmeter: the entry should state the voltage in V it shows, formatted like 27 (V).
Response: 4 (V)
